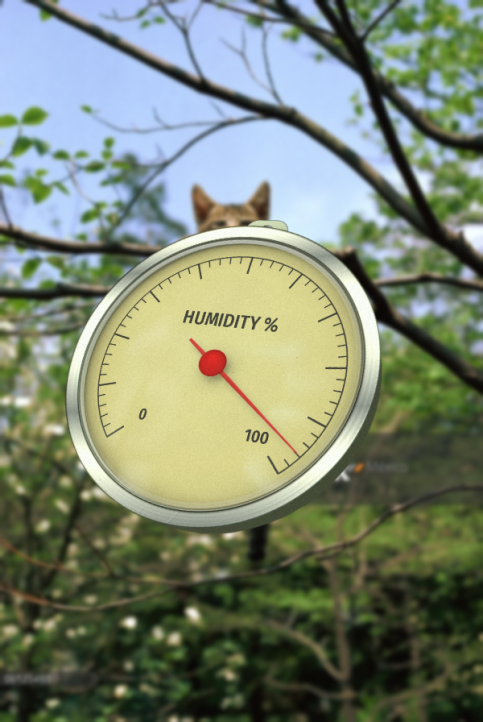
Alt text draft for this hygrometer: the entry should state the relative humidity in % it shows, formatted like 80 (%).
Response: 96 (%)
